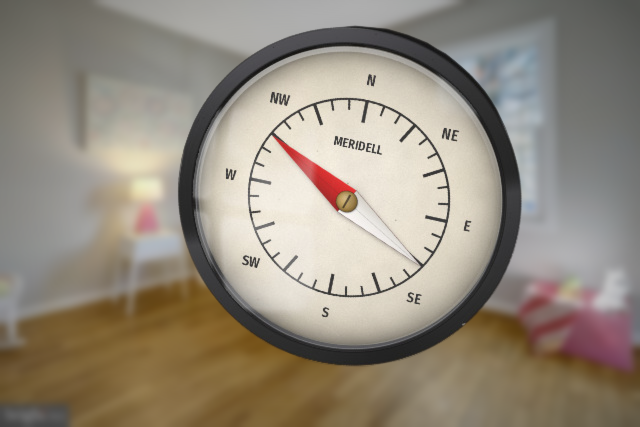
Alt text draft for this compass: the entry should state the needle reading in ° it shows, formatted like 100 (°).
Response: 300 (°)
